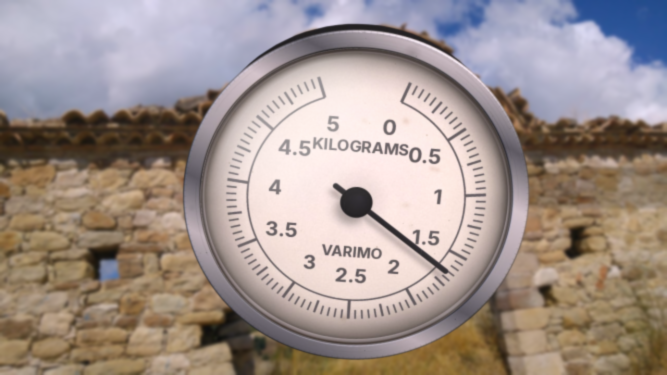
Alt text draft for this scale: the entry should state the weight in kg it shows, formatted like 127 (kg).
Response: 1.65 (kg)
